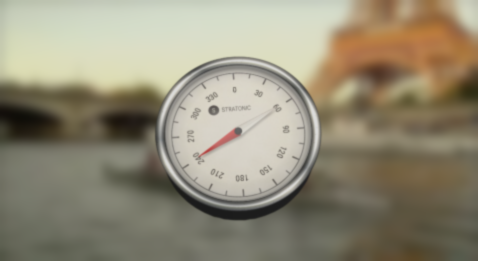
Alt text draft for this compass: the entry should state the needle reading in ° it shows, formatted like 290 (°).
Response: 240 (°)
